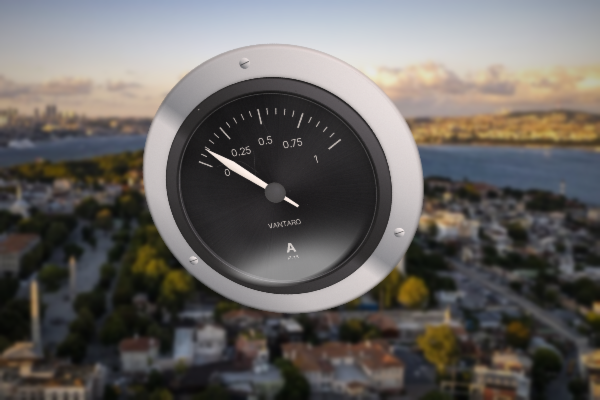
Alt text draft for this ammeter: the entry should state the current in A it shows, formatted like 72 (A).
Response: 0.1 (A)
